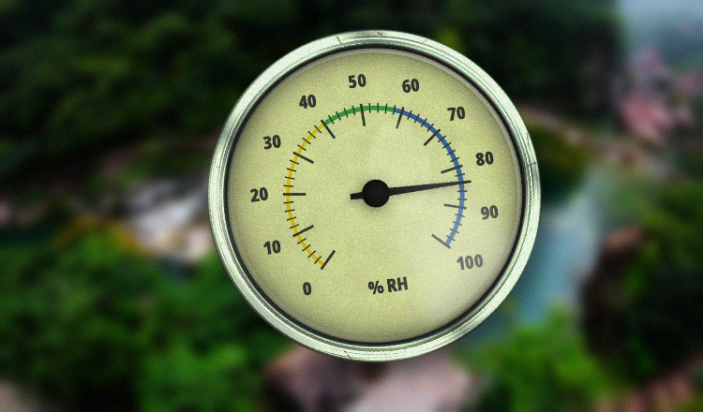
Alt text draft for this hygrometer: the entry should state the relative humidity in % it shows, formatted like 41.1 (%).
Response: 84 (%)
